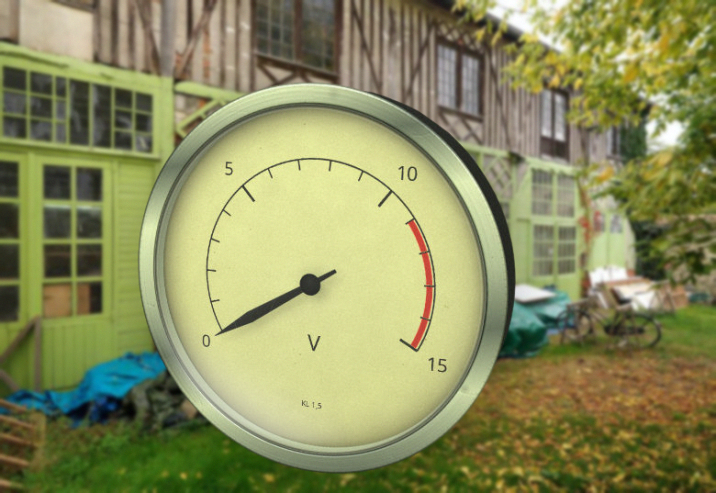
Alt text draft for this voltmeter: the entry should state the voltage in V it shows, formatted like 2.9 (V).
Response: 0 (V)
